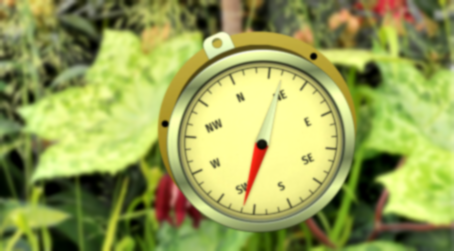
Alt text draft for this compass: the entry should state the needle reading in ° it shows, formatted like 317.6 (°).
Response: 220 (°)
